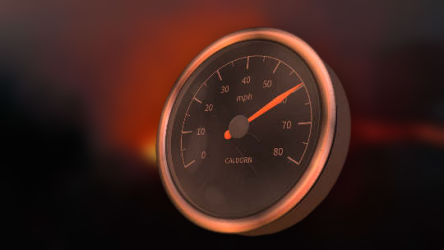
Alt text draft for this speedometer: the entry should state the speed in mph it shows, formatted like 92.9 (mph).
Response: 60 (mph)
